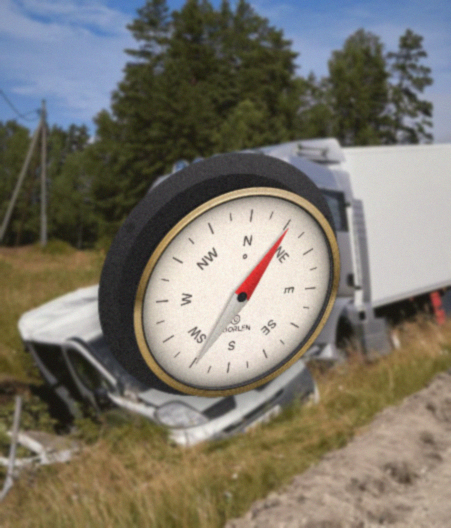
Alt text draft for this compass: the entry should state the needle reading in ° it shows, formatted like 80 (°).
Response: 30 (°)
